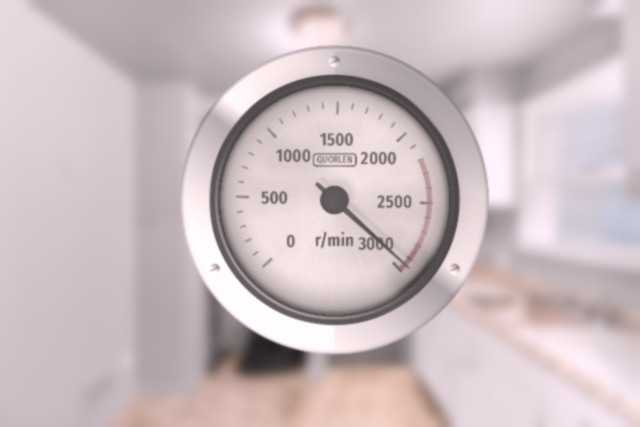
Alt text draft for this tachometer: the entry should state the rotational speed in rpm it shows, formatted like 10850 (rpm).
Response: 2950 (rpm)
